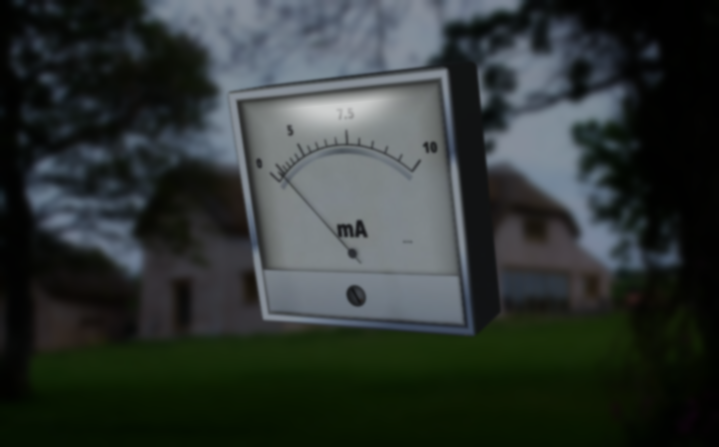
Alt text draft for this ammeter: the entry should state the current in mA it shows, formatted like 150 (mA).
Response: 2.5 (mA)
